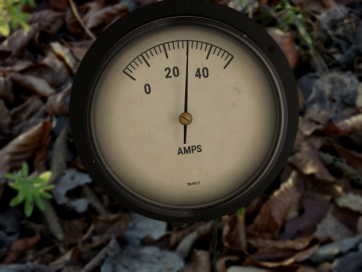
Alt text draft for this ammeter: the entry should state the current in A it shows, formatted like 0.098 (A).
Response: 30 (A)
